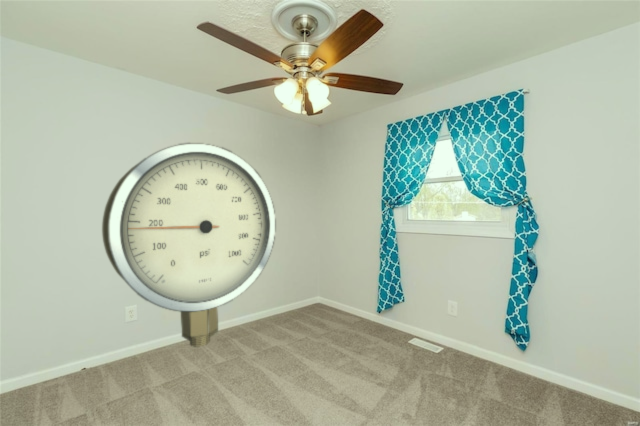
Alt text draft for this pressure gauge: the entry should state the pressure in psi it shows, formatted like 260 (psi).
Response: 180 (psi)
